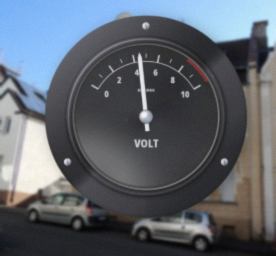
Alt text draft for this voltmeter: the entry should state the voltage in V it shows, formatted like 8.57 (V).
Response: 4.5 (V)
